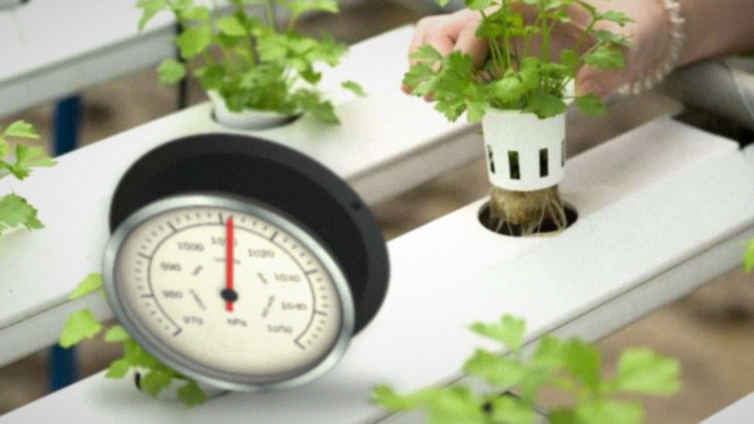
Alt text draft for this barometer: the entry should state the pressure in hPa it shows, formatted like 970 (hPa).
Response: 1012 (hPa)
